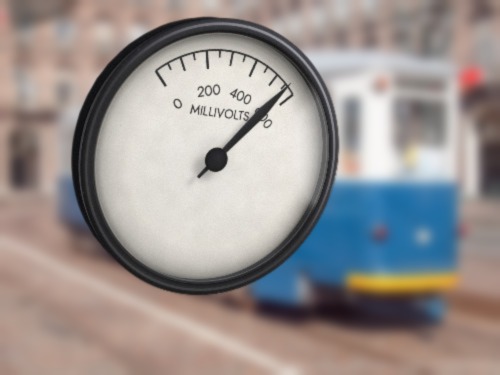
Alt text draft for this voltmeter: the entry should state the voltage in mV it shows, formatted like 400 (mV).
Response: 550 (mV)
